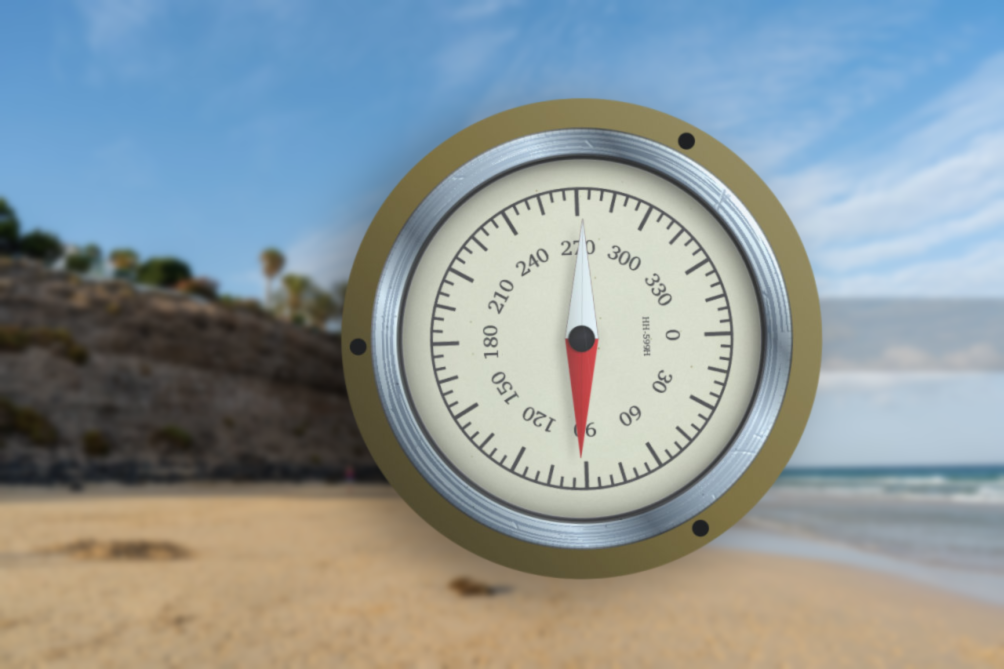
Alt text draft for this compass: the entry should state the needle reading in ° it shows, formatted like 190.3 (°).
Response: 92.5 (°)
